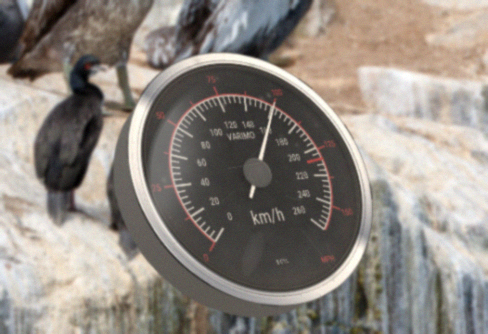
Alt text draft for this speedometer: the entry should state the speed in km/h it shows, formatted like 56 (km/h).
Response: 160 (km/h)
